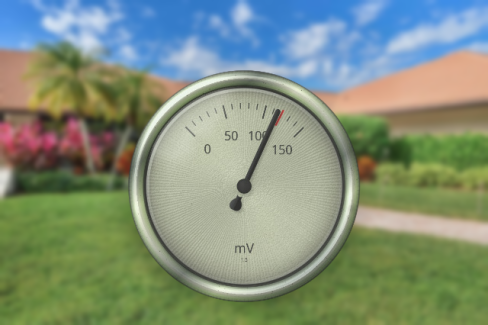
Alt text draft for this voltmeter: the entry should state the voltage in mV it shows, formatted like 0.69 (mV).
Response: 115 (mV)
